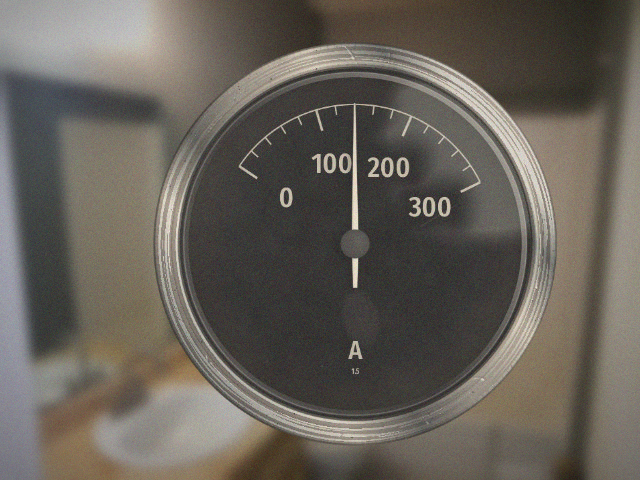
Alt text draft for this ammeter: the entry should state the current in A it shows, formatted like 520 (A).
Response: 140 (A)
